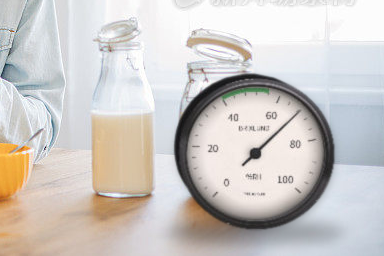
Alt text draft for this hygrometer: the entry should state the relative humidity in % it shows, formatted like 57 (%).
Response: 68 (%)
